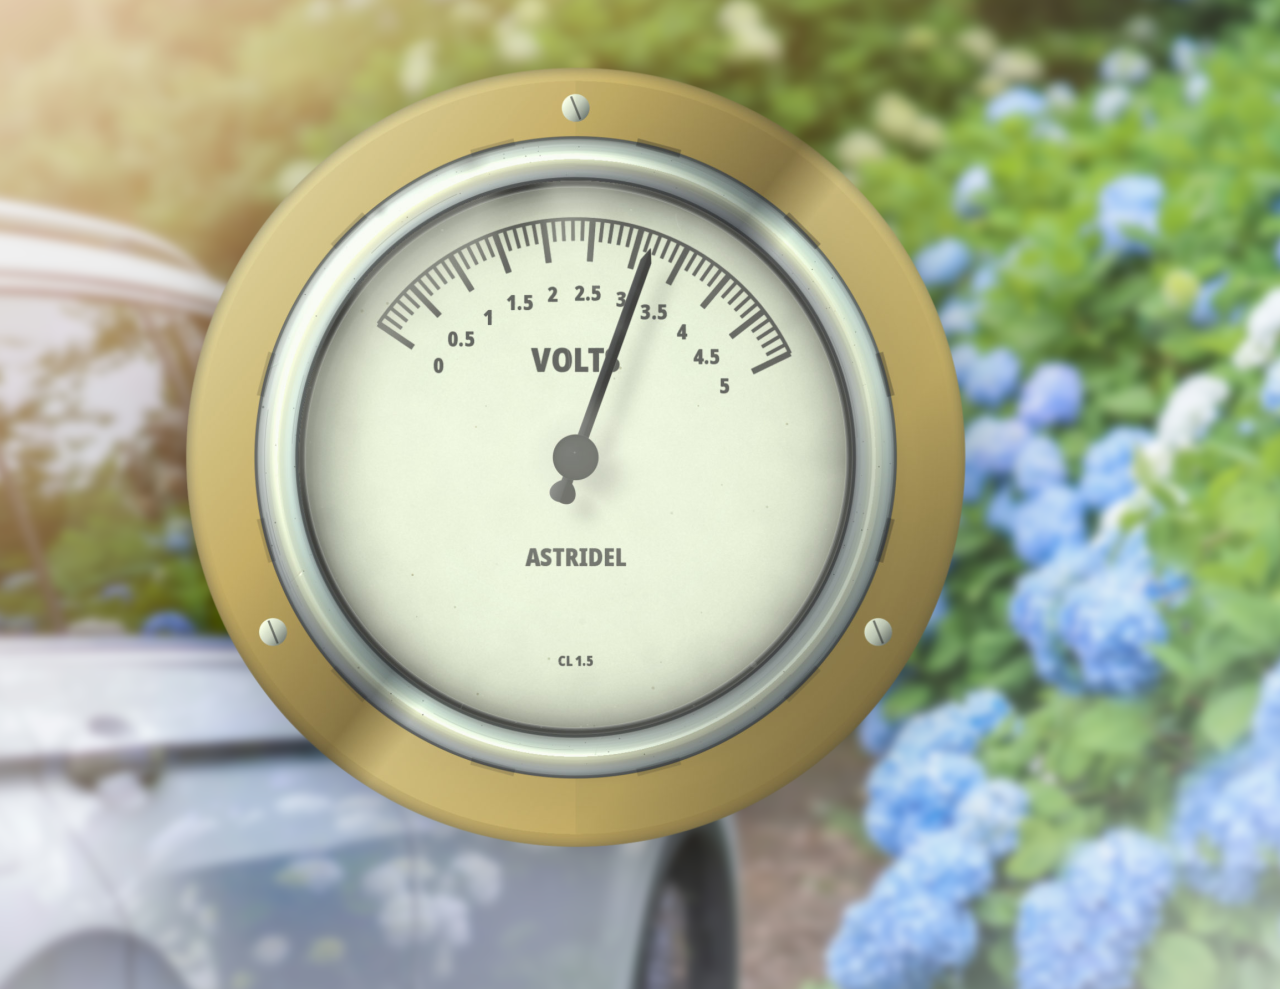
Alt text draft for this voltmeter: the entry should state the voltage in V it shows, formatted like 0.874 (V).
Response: 3.15 (V)
